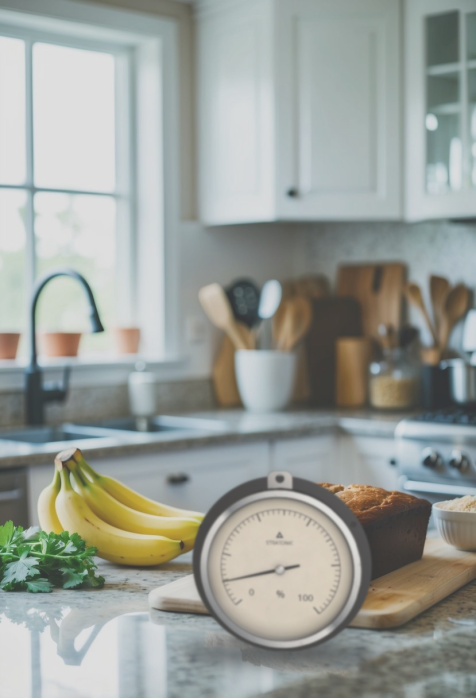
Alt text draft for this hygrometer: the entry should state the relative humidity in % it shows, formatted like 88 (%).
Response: 10 (%)
